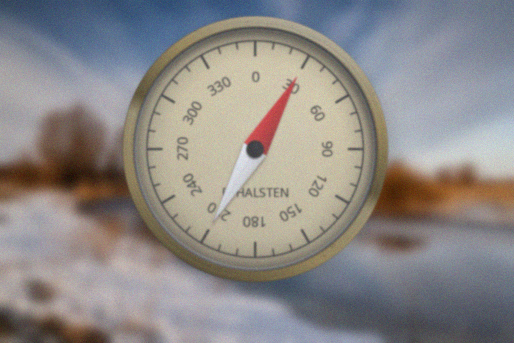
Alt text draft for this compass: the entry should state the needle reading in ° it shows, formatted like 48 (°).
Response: 30 (°)
